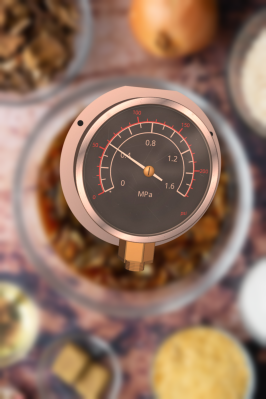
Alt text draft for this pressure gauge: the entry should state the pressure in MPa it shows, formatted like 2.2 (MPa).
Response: 0.4 (MPa)
